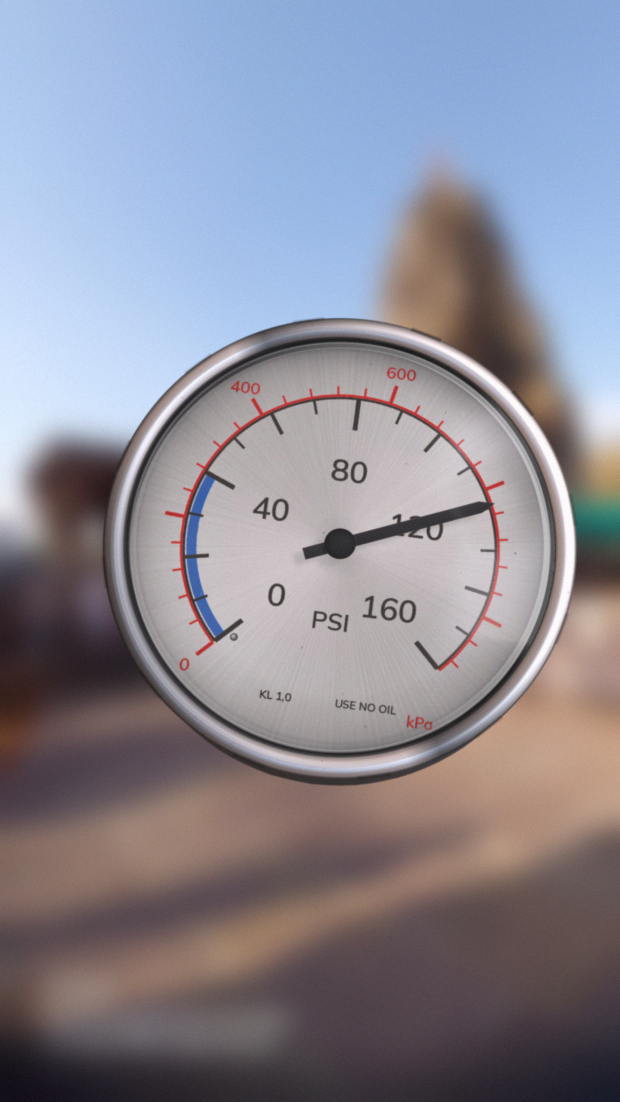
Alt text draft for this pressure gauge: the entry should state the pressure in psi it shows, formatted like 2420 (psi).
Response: 120 (psi)
